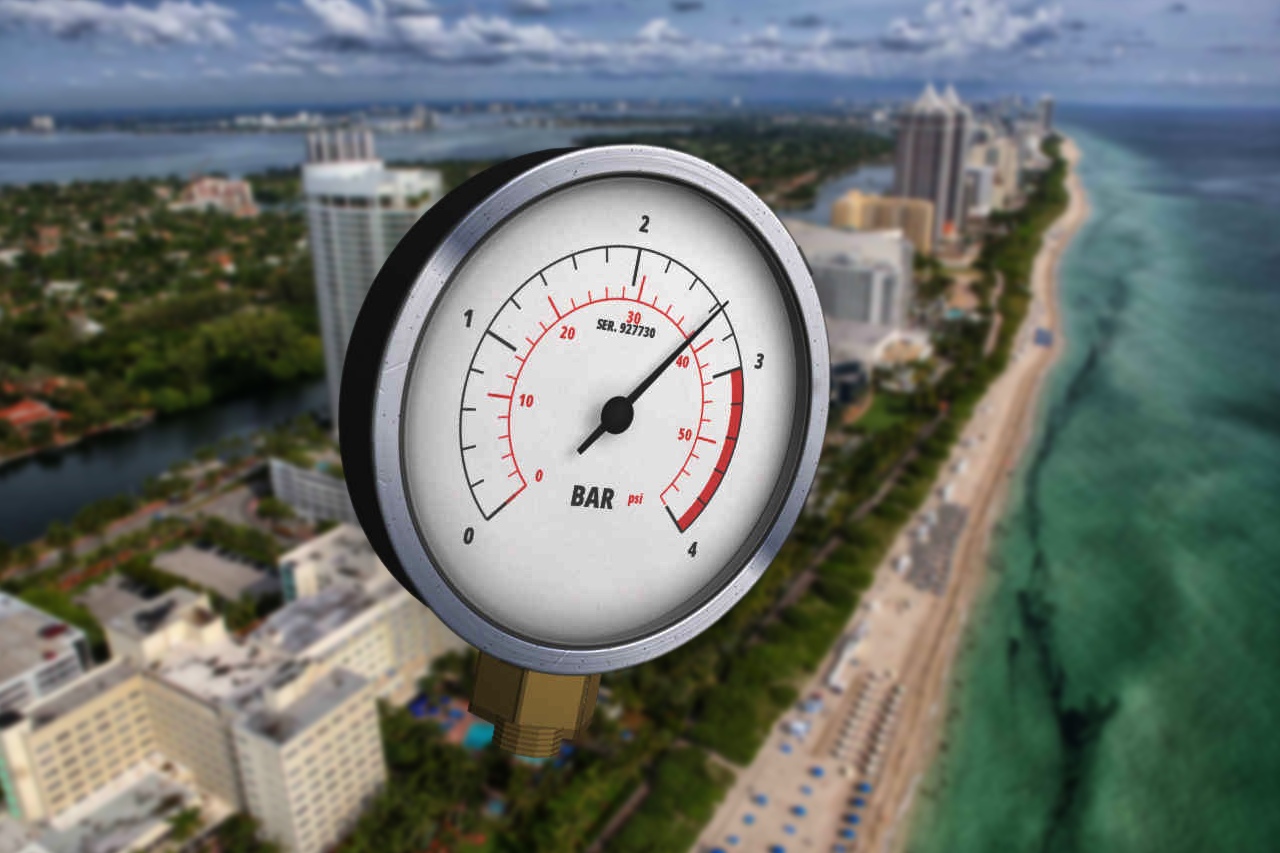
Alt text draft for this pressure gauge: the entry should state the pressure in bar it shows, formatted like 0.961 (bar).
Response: 2.6 (bar)
